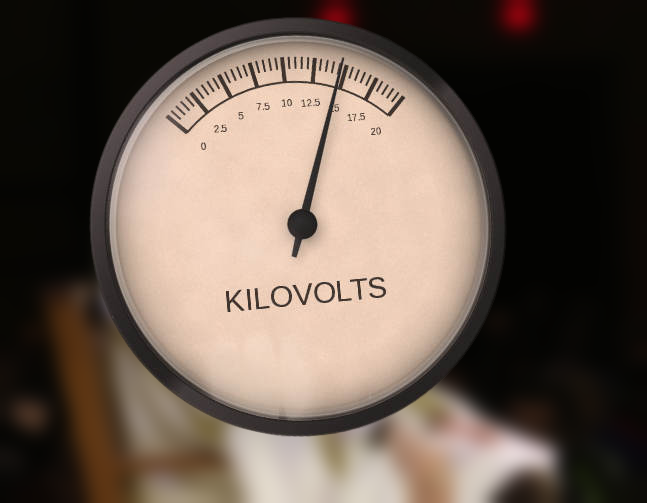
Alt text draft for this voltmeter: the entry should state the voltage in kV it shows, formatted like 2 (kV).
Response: 14.5 (kV)
